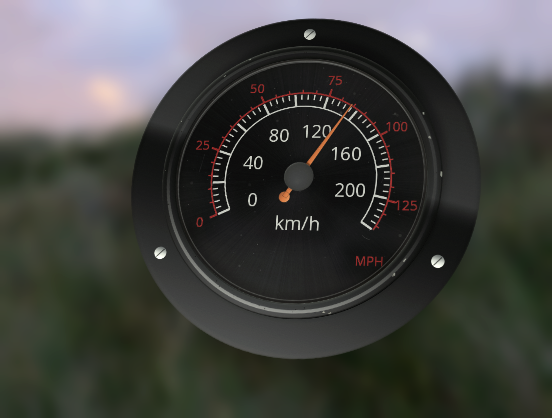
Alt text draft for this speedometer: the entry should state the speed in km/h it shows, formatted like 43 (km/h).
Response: 136 (km/h)
